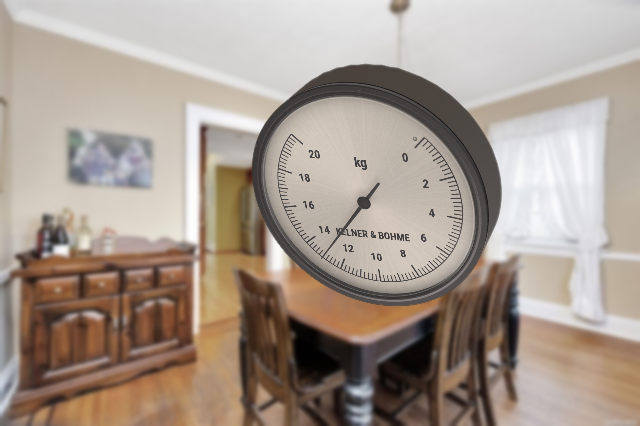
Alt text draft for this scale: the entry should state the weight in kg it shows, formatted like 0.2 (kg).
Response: 13 (kg)
